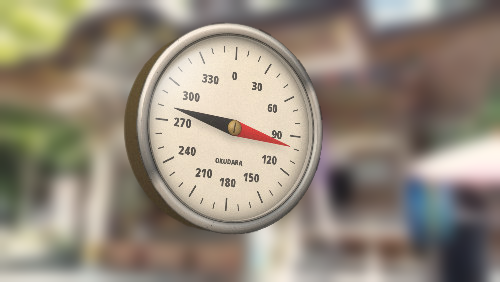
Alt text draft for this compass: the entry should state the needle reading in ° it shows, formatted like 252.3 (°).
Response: 100 (°)
